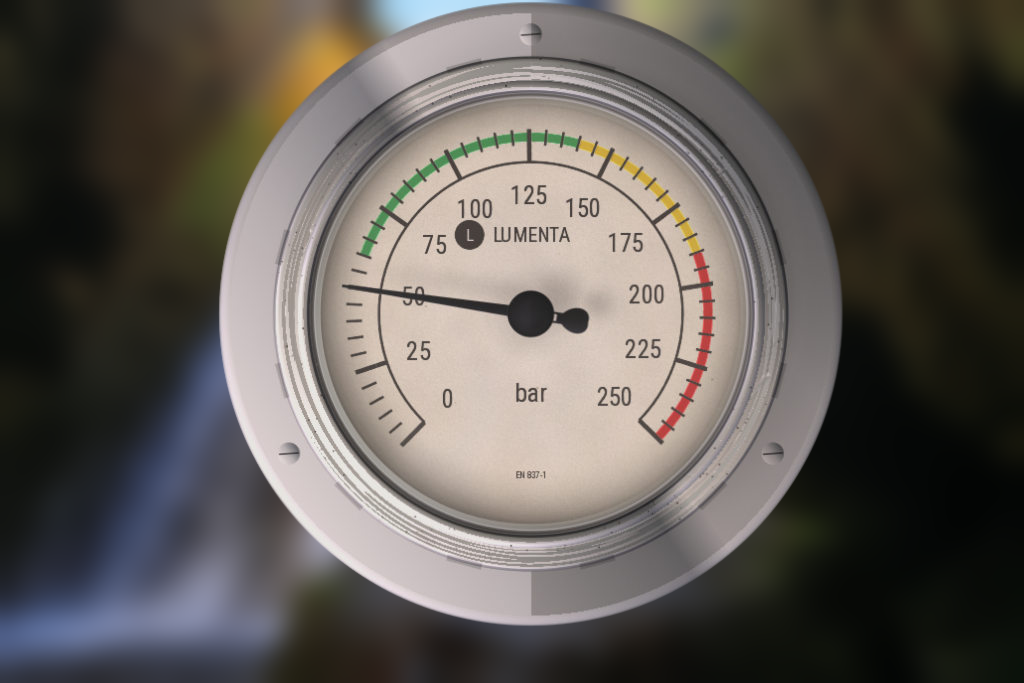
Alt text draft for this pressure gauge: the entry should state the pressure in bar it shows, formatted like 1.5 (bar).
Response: 50 (bar)
